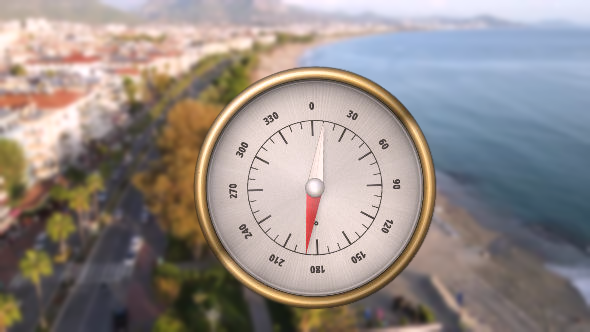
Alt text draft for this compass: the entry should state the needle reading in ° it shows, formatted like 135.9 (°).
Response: 190 (°)
